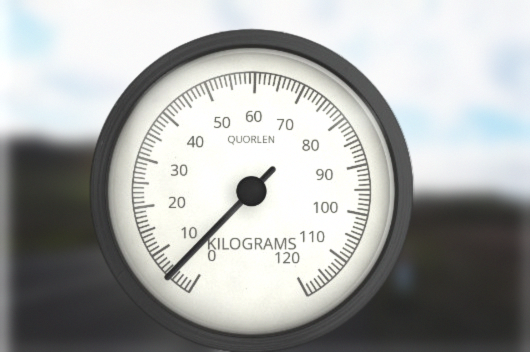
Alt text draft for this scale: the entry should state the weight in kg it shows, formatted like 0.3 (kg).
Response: 5 (kg)
